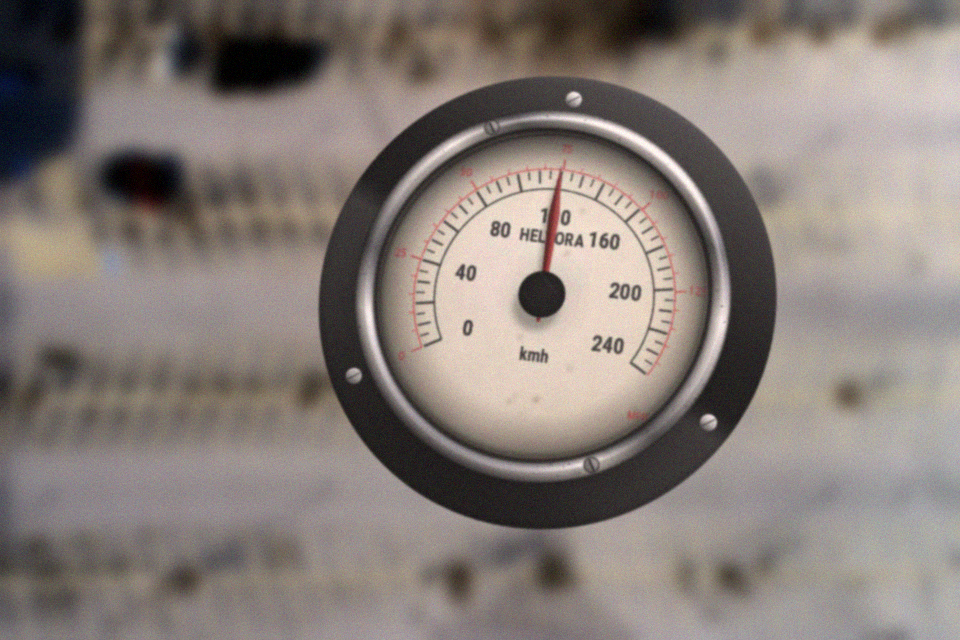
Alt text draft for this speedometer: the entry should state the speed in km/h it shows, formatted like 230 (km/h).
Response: 120 (km/h)
